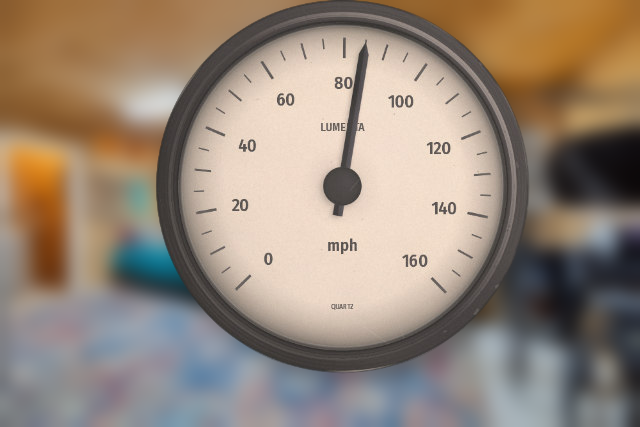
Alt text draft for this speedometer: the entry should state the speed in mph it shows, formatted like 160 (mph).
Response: 85 (mph)
